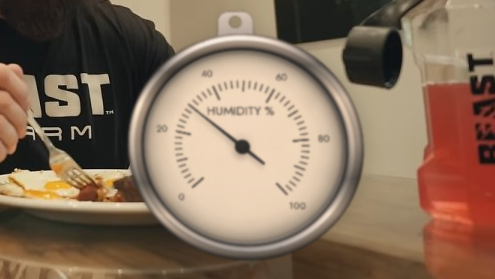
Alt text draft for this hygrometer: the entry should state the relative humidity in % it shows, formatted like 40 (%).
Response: 30 (%)
